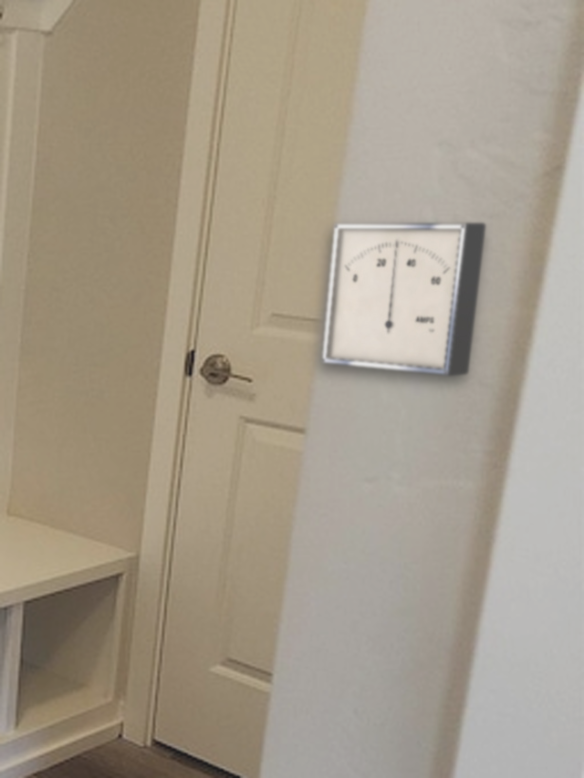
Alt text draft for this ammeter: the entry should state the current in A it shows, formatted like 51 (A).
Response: 30 (A)
